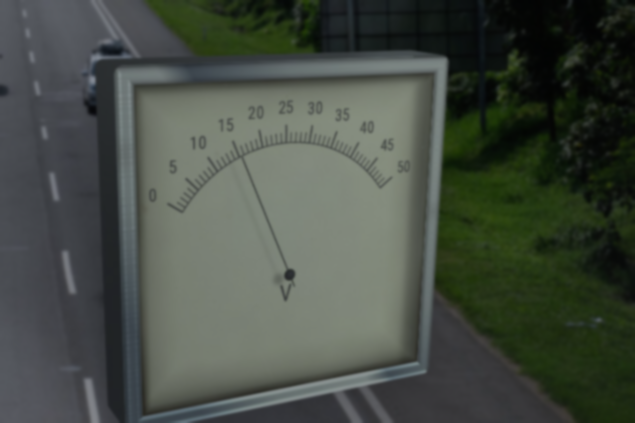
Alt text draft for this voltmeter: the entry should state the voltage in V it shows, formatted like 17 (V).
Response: 15 (V)
